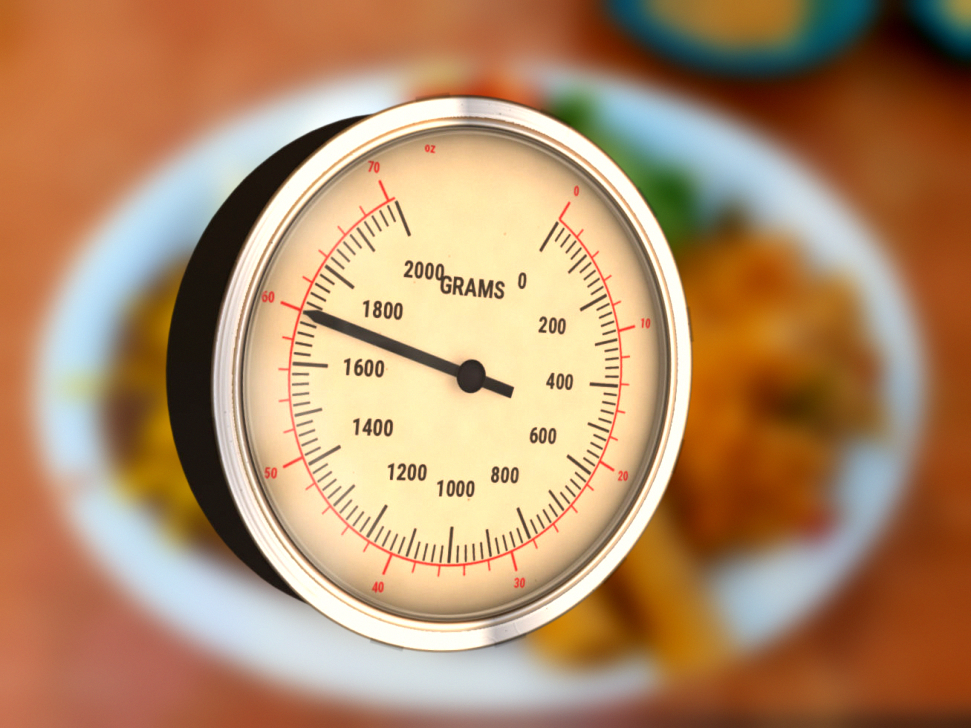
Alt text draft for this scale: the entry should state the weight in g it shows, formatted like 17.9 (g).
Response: 1700 (g)
